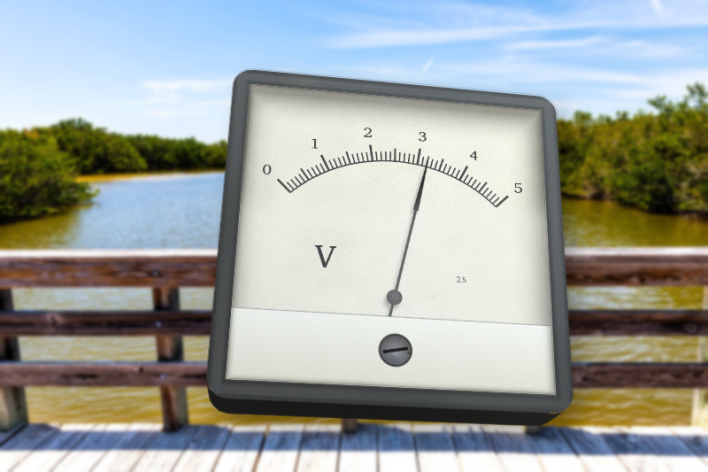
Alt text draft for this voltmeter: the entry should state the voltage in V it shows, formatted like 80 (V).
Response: 3.2 (V)
